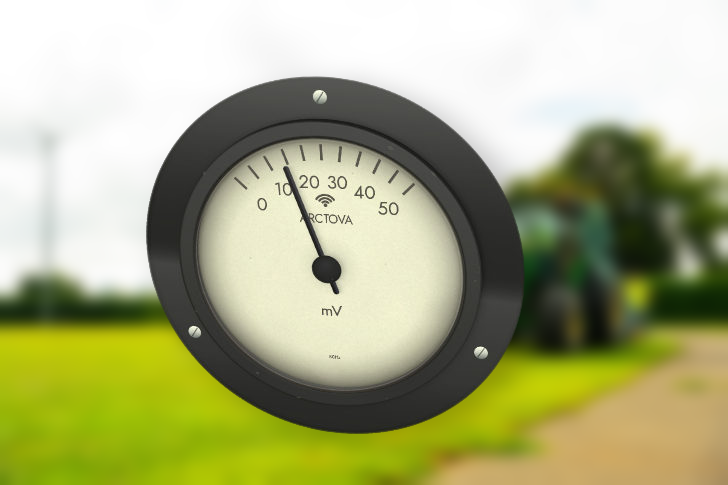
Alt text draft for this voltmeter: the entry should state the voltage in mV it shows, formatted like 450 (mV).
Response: 15 (mV)
